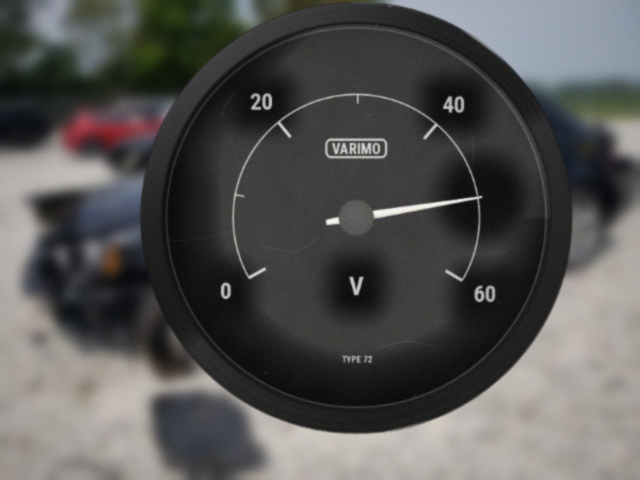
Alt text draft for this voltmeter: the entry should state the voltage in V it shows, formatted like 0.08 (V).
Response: 50 (V)
